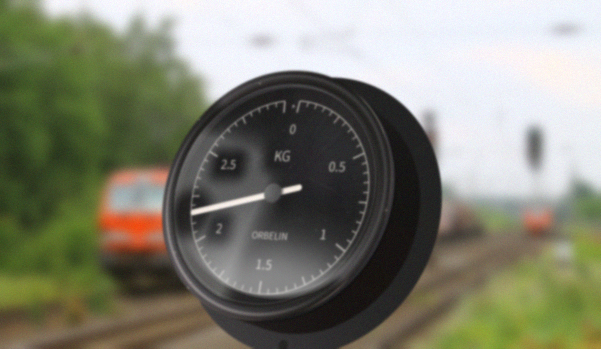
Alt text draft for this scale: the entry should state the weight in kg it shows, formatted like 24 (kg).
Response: 2.15 (kg)
